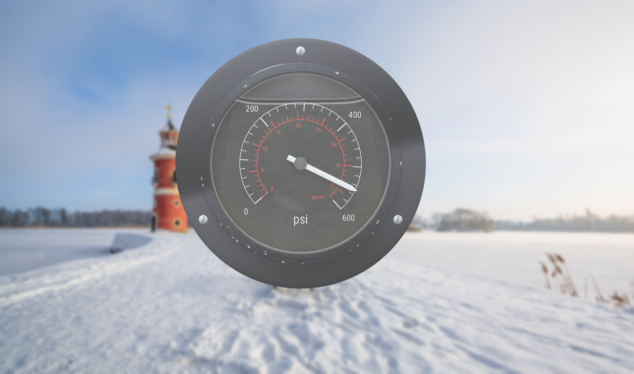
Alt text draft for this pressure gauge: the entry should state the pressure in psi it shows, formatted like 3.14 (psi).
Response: 550 (psi)
